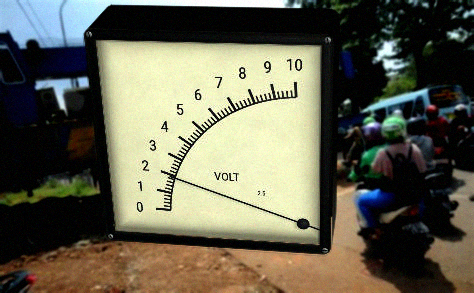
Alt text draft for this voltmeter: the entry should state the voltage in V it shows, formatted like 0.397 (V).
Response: 2 (V)
